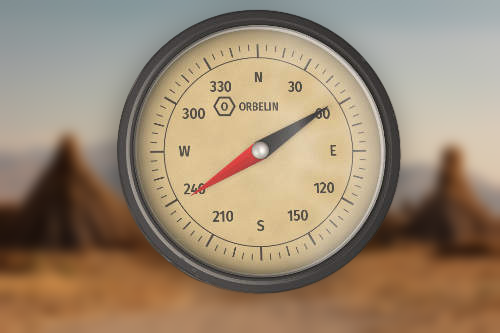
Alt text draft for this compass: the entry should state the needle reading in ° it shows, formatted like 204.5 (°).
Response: 237.5 (°)
